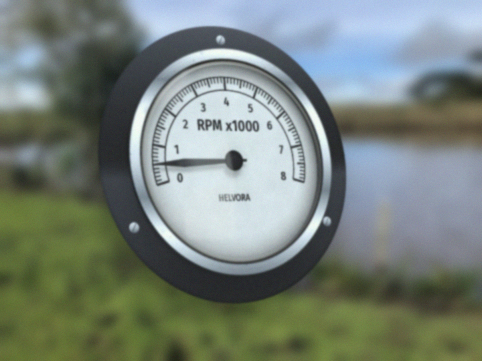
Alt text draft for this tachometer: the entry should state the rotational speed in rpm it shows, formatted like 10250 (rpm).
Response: 500 (rpm)
